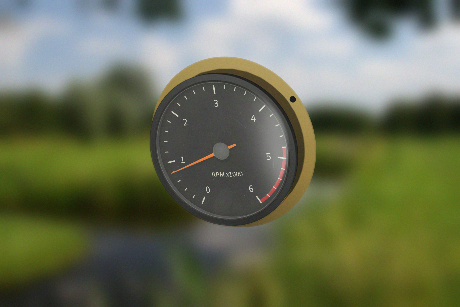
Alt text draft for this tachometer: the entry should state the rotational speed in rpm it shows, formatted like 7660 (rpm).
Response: 800 (rpm)
